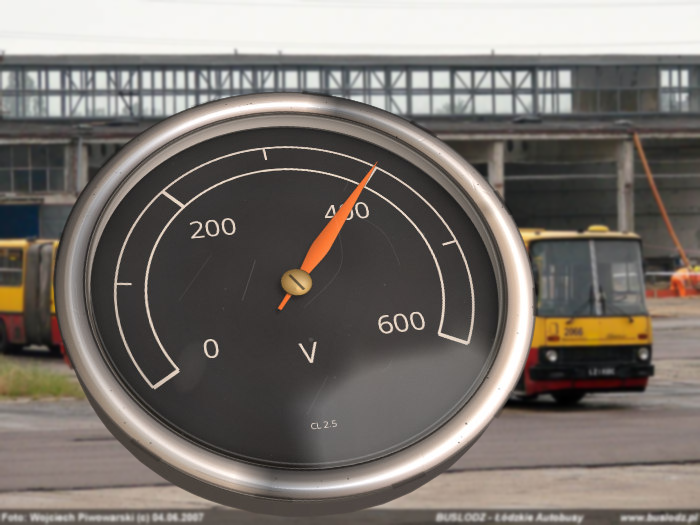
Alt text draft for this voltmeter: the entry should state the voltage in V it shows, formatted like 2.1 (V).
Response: 400 (V)
